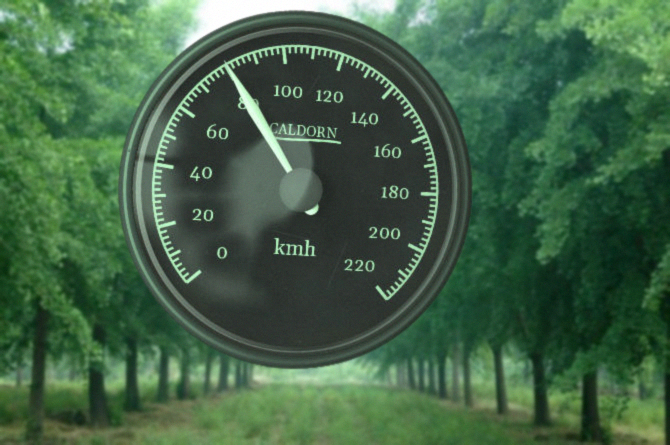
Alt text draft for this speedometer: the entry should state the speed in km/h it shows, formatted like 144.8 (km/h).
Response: 80 (km/h)
